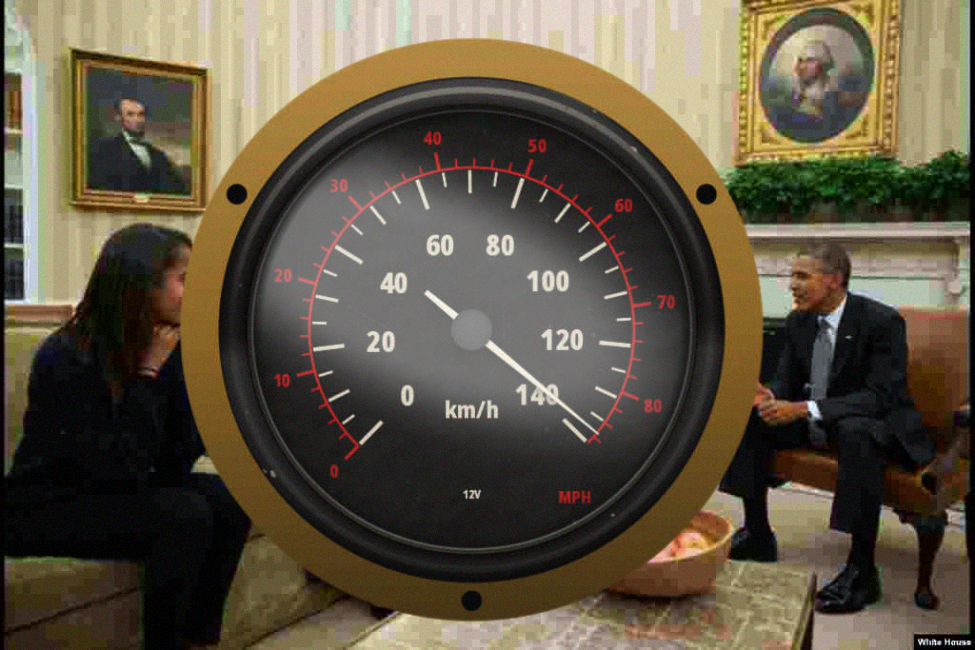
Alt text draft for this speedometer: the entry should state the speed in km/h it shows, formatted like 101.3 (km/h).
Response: 137.5 (km/h)
